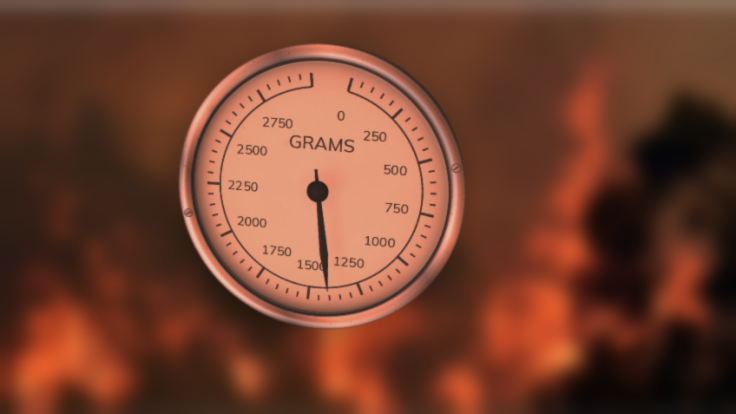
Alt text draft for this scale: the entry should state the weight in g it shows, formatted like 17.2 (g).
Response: 1400 (g)
